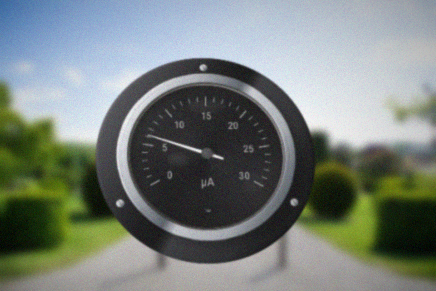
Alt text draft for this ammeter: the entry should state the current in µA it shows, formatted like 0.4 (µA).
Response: 6 (µA)
